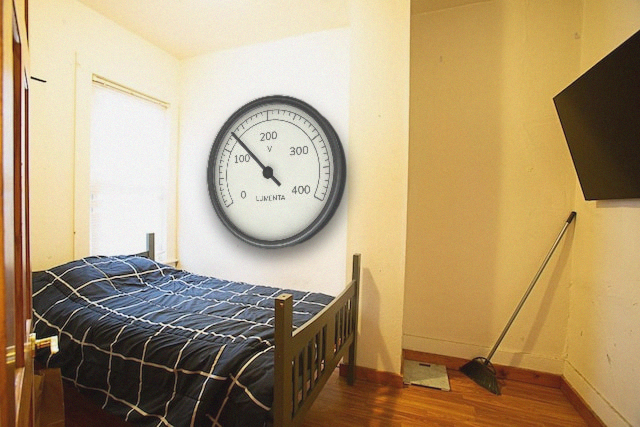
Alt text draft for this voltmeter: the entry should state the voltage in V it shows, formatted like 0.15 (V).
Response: 130 (V)
